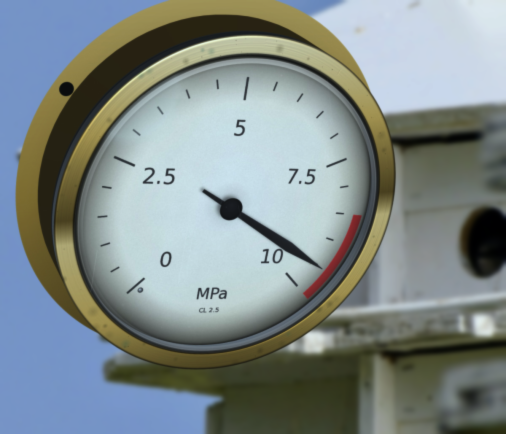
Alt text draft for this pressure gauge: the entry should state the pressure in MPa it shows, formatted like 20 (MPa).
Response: 9.5 (MPa)
